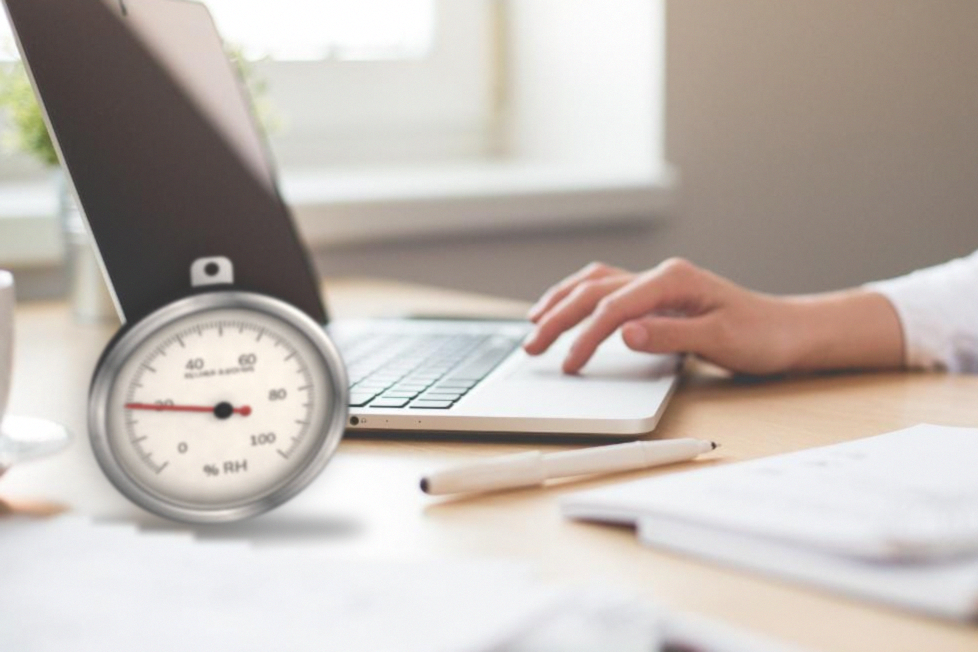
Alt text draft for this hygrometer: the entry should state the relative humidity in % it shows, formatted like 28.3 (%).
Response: 20 (%)
